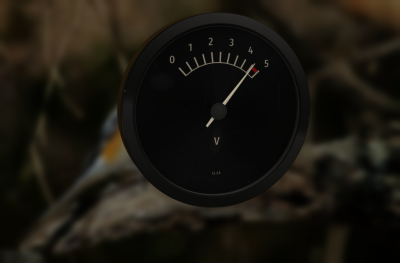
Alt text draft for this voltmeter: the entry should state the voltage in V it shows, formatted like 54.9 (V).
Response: 4.5 (V)
